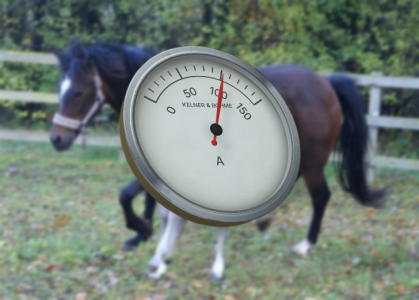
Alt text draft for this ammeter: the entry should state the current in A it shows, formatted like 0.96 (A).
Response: 100 (A)
